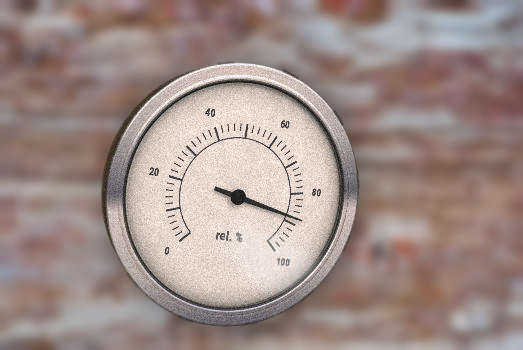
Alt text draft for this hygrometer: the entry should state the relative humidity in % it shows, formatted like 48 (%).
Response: 88 (%)
